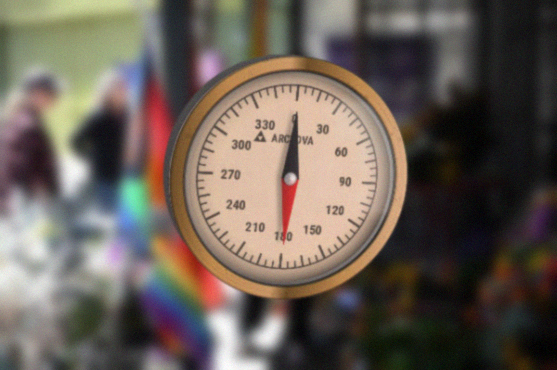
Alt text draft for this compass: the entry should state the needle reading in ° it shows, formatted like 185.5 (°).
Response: 180 (°)
